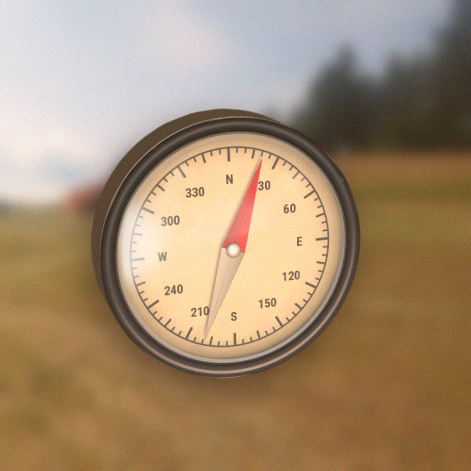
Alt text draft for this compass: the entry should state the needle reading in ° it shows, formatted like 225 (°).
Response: 20 (°)
